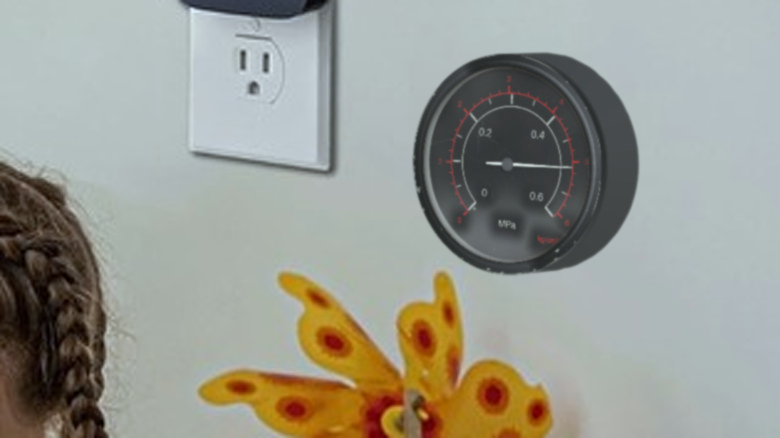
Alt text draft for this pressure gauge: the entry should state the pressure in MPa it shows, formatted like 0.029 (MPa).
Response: 0.5 (MPa)
